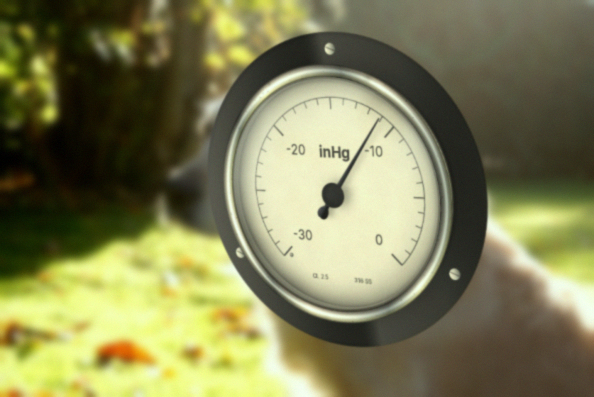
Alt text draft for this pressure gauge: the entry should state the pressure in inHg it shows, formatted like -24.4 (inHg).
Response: -11 (inHg)
